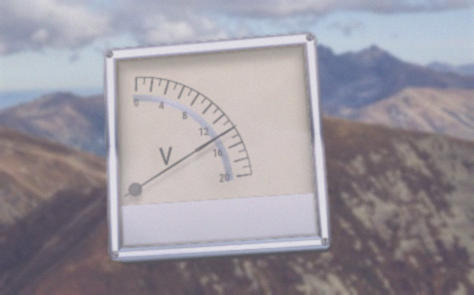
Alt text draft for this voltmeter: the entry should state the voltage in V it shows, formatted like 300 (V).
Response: 14 (V)
